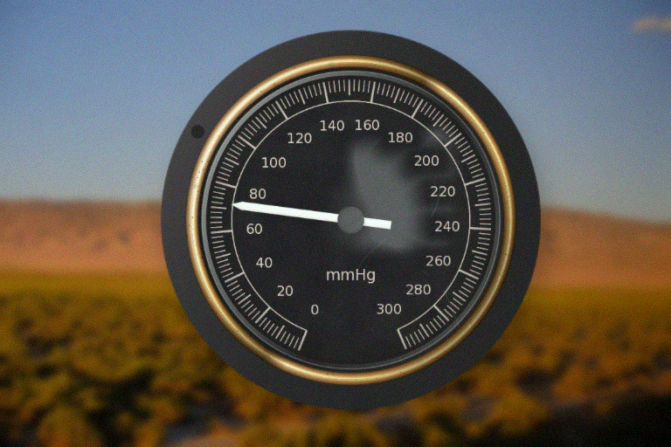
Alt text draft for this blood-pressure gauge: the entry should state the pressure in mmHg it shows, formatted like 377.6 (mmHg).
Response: 72 (mmHg)
